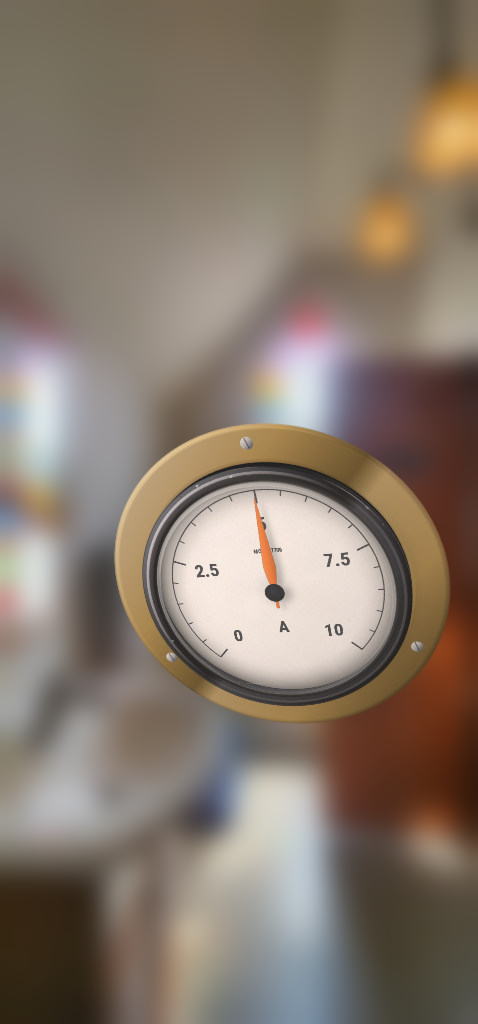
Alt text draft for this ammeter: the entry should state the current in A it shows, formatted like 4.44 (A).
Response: 5 (A)
